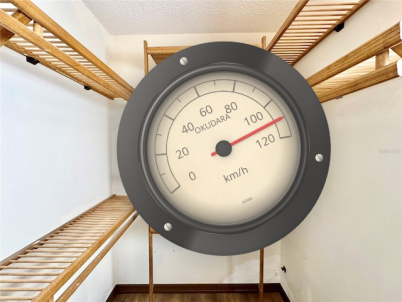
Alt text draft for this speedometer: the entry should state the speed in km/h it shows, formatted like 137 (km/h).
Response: 110 (km/h)
